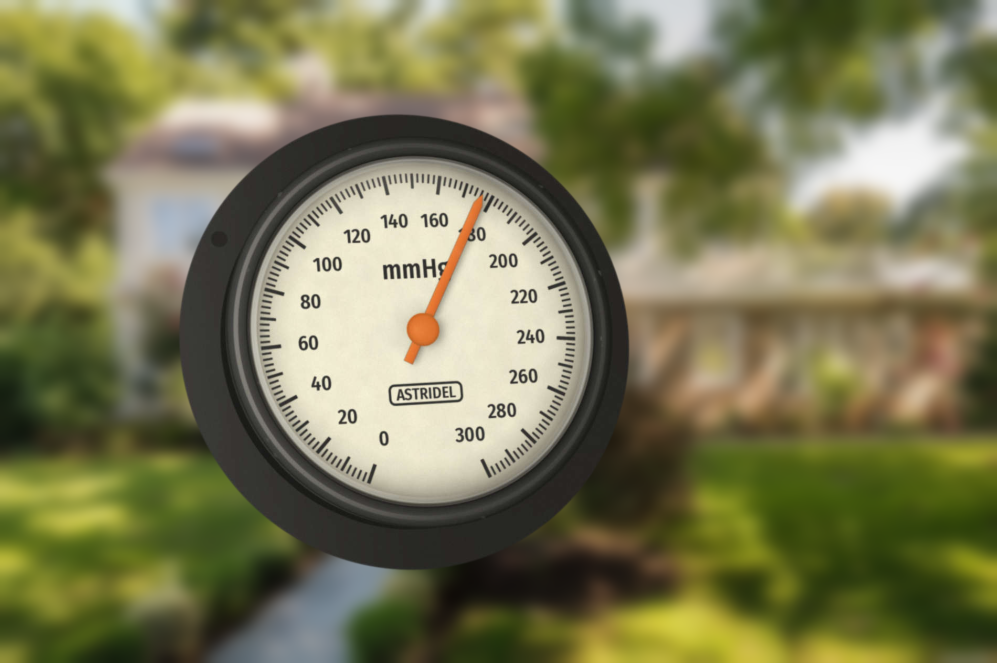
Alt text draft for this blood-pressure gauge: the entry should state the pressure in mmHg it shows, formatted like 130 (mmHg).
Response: 176 (mmHg)
